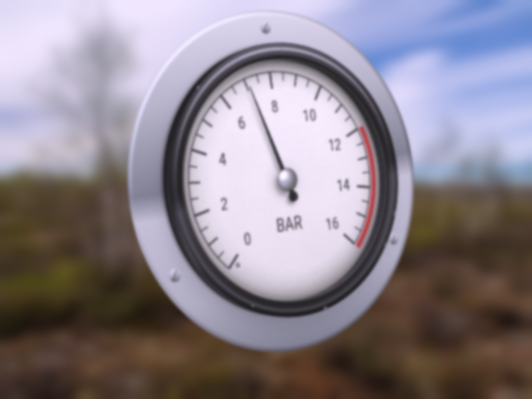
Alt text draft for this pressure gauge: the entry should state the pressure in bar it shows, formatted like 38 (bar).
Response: 7 (bar)
